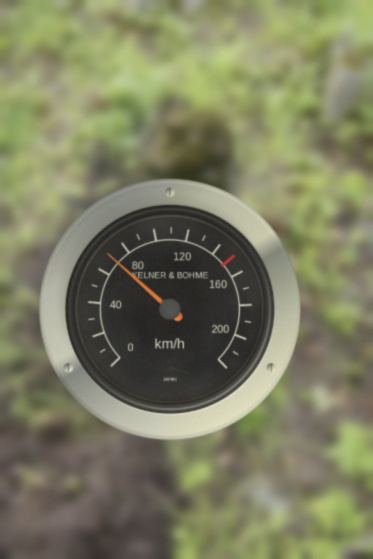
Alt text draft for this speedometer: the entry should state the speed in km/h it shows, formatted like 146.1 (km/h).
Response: 70 (km/h)
